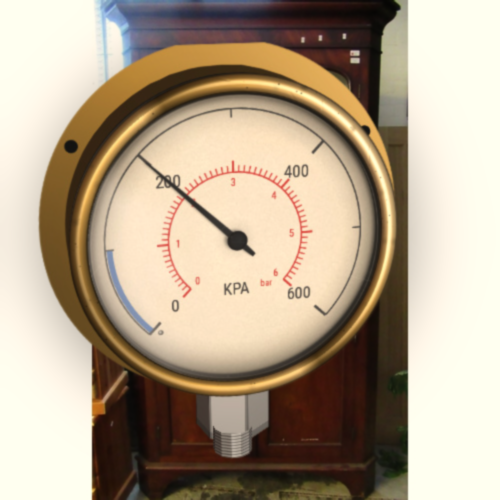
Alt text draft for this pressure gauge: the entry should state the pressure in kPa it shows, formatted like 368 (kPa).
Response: 200 (kPa)
